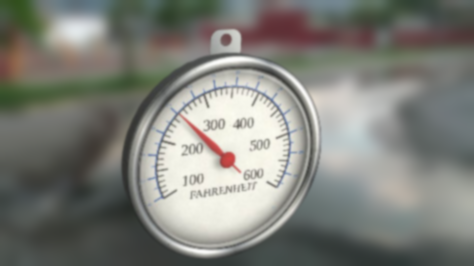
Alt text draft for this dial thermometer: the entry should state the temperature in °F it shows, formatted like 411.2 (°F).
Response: 250 (°F)
